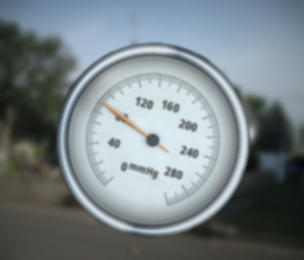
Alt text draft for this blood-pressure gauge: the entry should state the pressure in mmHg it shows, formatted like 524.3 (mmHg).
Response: 80 (mmHg)
